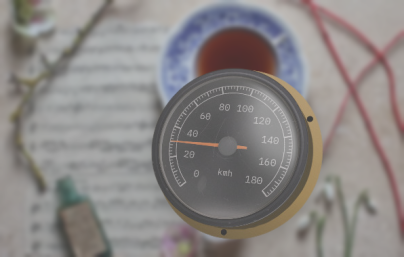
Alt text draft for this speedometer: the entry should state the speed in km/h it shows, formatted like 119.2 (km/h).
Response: 30 (km/h)
